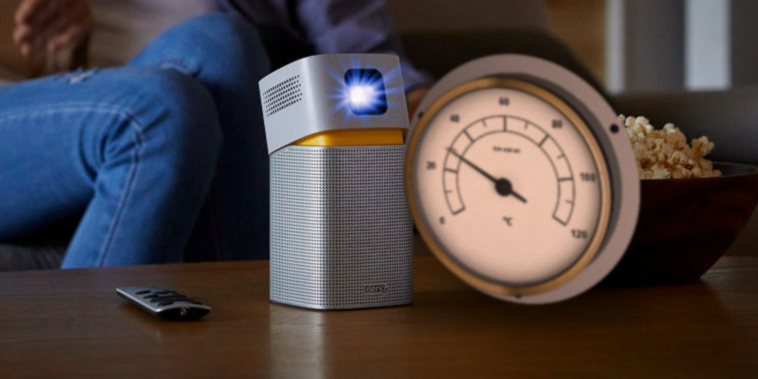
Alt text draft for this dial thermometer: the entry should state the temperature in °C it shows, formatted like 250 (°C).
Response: 30 (°C)
